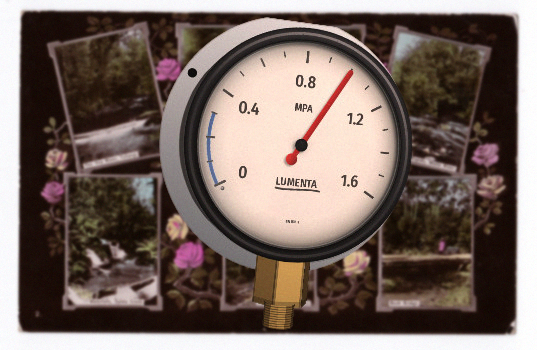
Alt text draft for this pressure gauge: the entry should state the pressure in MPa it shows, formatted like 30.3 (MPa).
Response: 1 (MPa)
